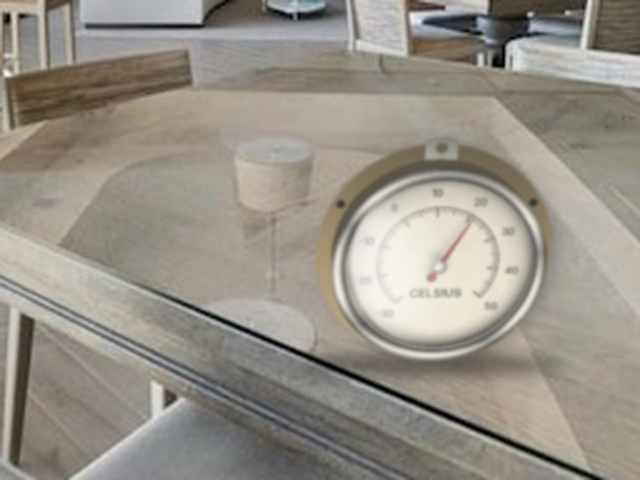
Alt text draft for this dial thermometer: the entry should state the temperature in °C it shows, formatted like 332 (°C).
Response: 20 (°C)
